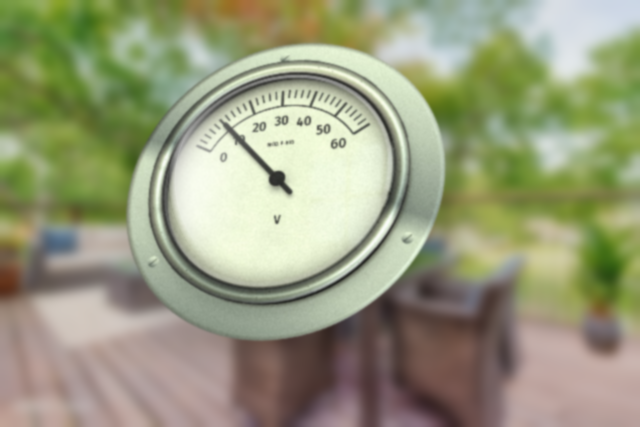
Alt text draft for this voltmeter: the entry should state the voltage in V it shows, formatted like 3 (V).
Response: 10 (V)
